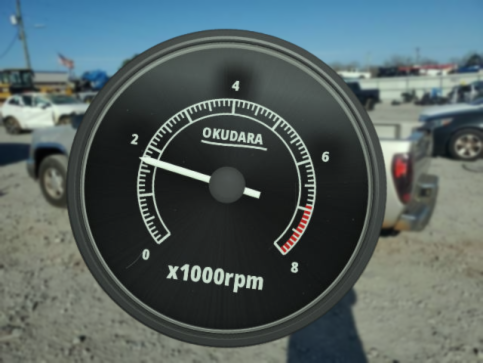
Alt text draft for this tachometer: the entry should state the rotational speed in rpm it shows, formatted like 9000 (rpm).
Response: 1700 (rpm)
